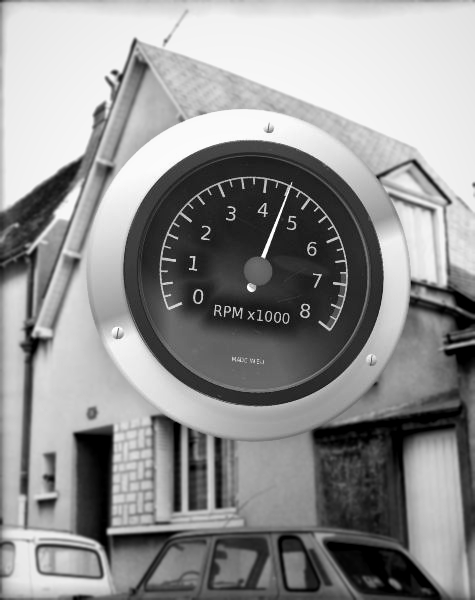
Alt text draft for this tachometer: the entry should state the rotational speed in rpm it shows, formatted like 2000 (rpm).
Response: 4500 (rpm)
